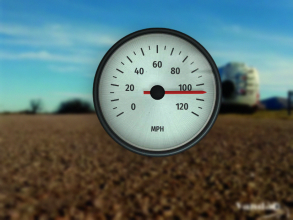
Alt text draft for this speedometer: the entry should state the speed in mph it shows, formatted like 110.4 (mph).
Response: 105 (mph)
